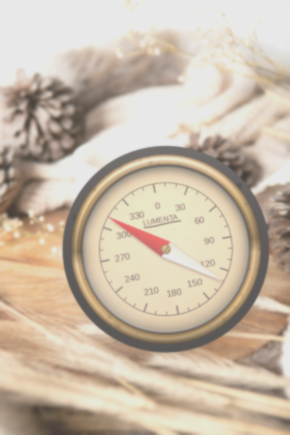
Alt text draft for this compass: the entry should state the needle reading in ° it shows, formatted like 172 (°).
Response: 310 (°)
